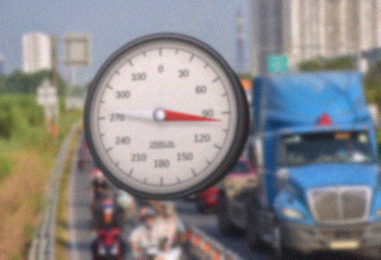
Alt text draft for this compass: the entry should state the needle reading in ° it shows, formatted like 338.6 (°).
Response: 97.5 (°)
